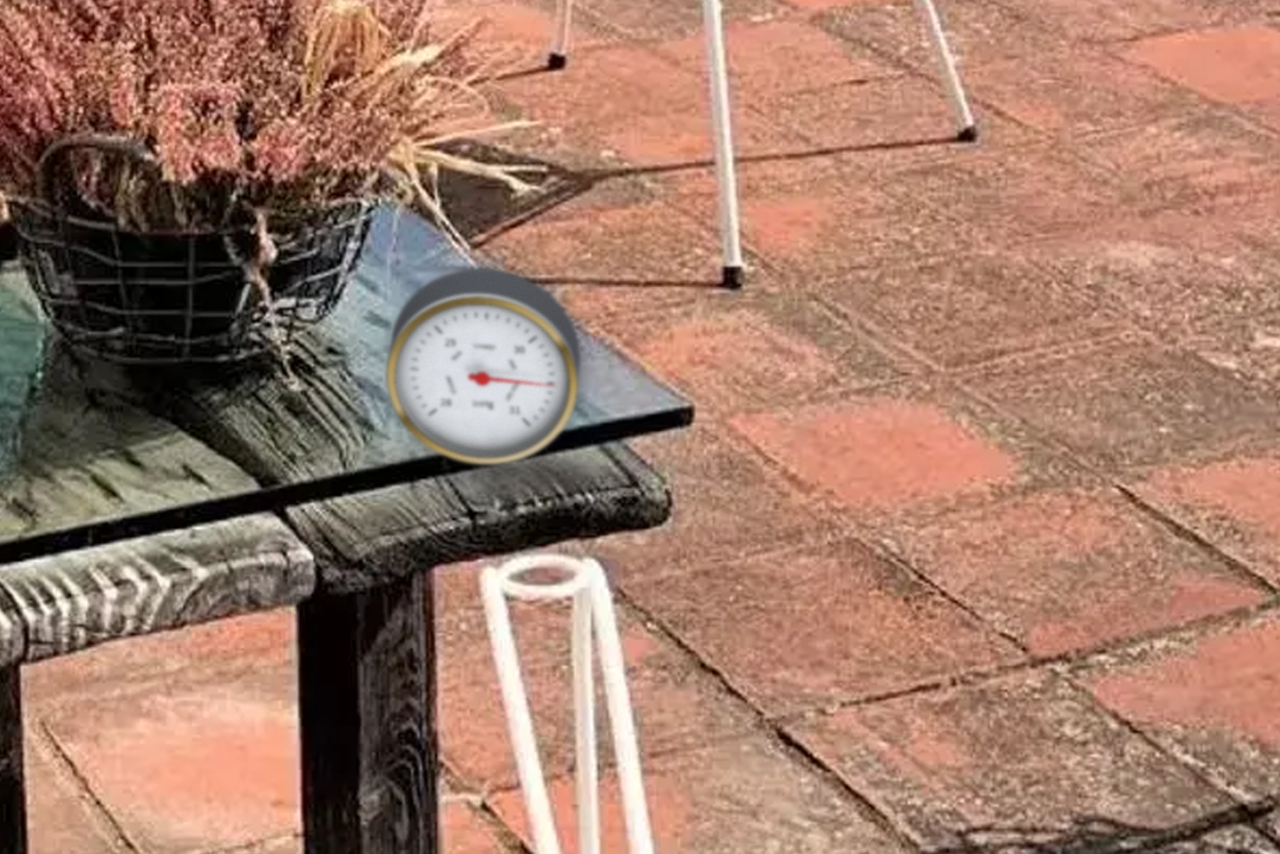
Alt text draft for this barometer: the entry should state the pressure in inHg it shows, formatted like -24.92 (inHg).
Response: 30.5 (inHg)
